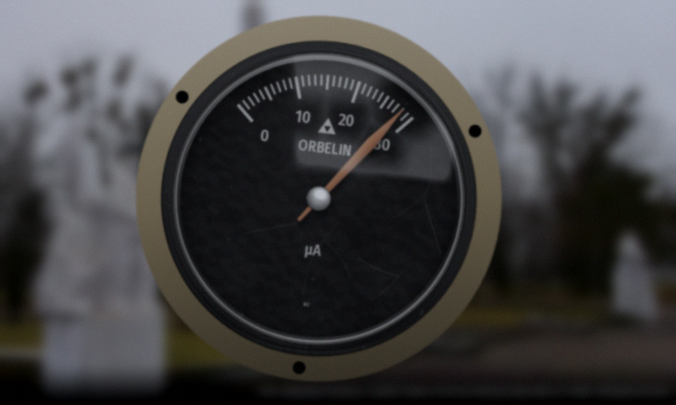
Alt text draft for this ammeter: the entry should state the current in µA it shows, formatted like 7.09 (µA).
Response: 28 (µA)
